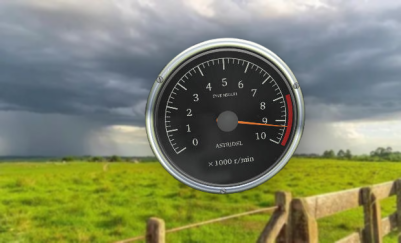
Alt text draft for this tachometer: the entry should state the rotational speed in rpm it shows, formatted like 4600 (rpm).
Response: 9200 (rpm)
